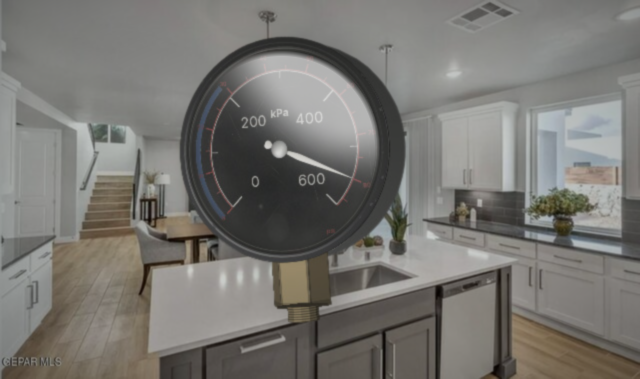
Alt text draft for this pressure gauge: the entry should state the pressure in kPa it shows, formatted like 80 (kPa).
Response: 550 (kPa)
